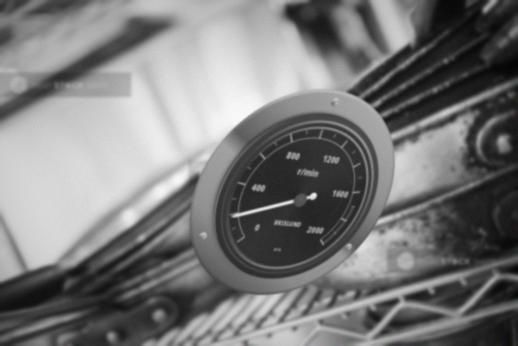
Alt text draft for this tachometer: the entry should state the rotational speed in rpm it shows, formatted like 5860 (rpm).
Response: 200 (rpm)
